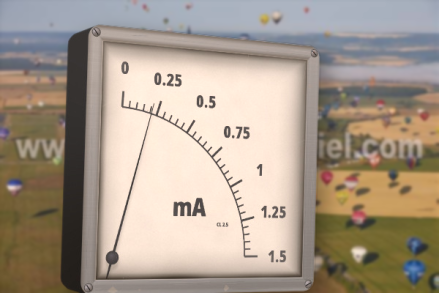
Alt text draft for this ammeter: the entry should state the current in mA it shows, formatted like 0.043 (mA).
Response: 0.2 (mA)
